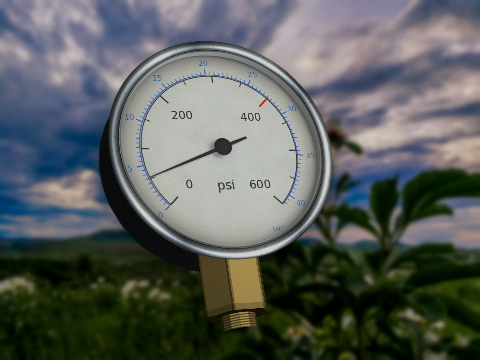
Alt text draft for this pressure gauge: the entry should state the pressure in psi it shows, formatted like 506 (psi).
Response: 50 (psi)
